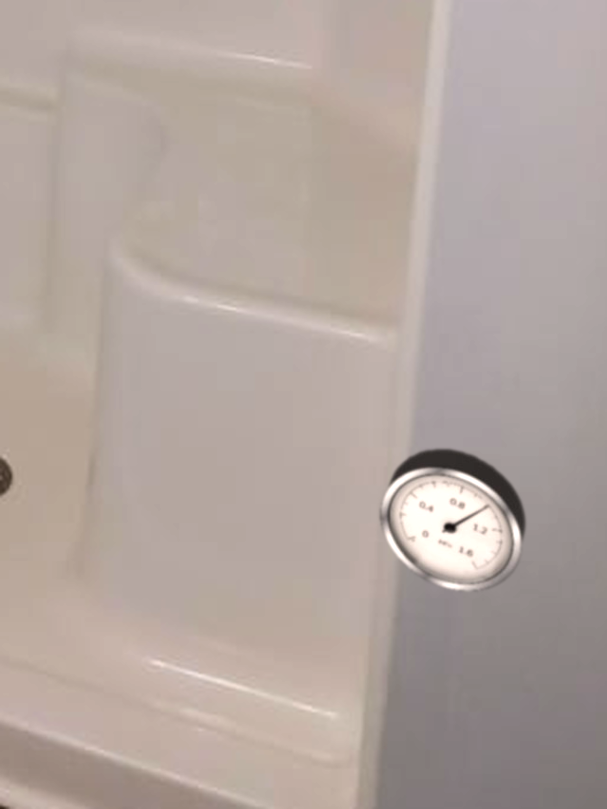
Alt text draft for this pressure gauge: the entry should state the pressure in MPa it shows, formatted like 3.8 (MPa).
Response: 1 (MPa)
